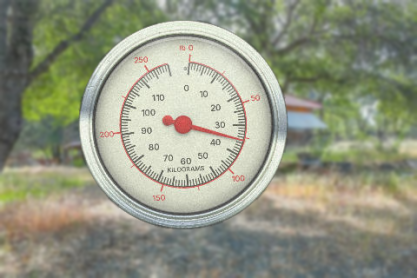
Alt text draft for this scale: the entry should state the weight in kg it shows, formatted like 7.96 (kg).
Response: 35 (kg)
